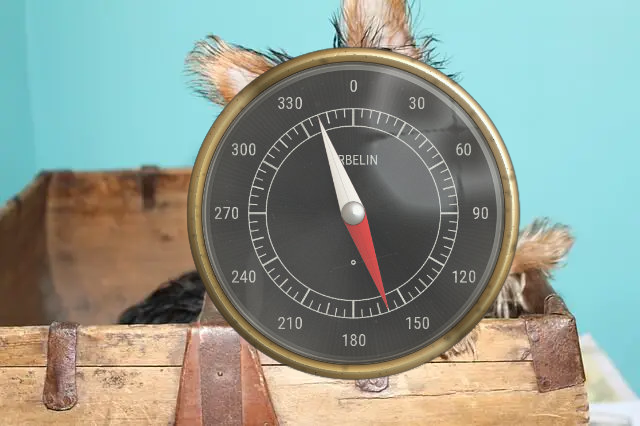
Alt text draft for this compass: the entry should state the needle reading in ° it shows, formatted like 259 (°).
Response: 160 (°)
